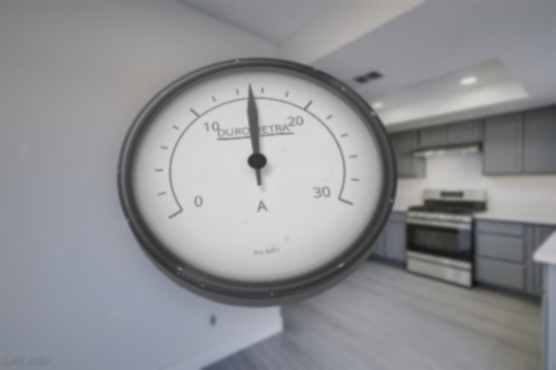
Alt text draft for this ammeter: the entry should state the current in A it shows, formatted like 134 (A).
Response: 15 (A)
